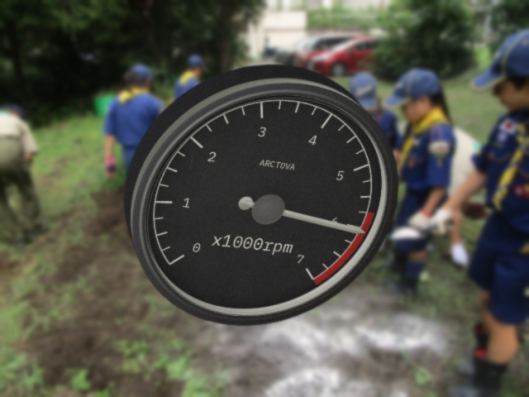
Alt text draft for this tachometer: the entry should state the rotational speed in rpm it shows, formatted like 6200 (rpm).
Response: 6000 (rpm)
